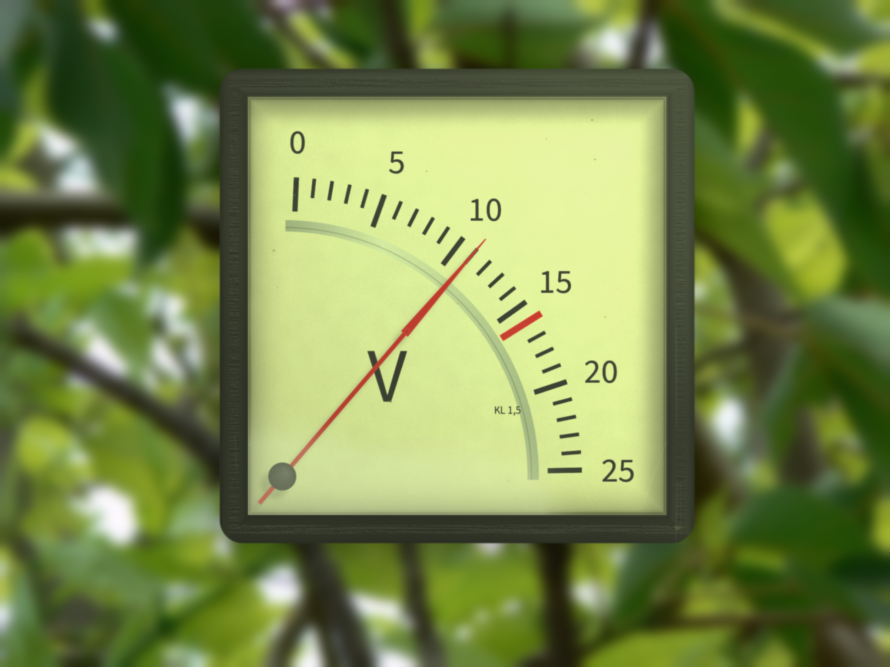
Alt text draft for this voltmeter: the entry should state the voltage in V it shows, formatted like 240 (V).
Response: 11 (V)
